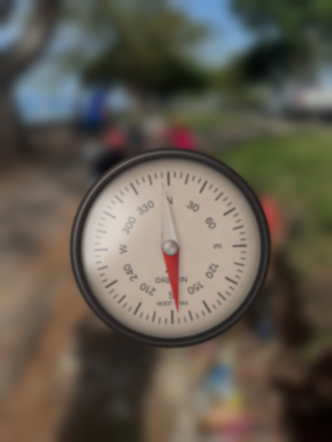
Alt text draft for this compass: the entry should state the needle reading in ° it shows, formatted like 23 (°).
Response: 175 (°)
